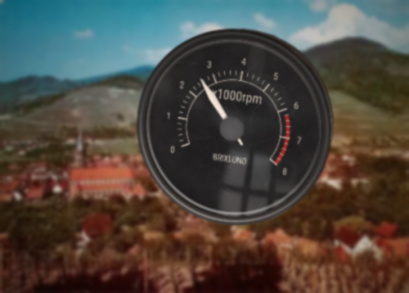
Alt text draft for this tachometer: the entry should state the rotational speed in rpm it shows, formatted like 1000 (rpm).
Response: 2600 (rpm)
